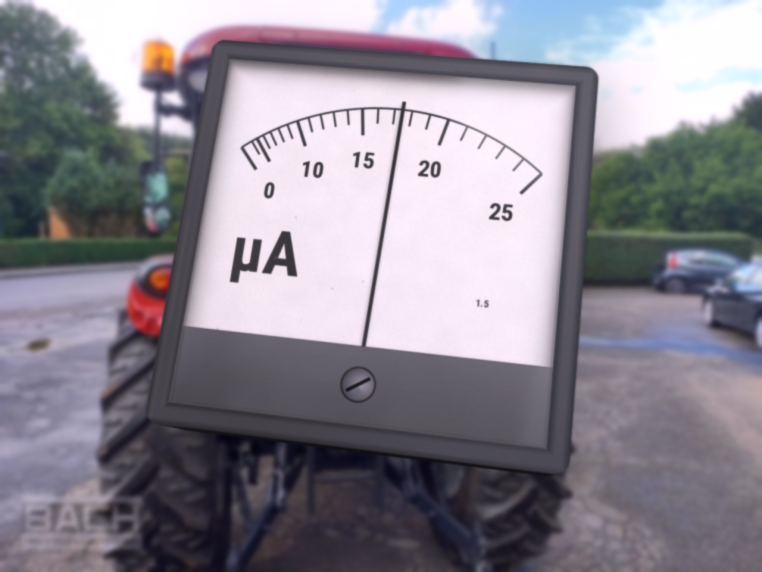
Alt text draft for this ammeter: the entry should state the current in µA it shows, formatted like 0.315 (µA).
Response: 17.5 (µA)
